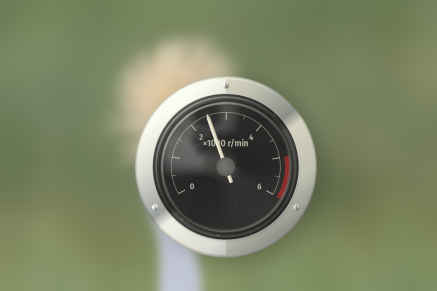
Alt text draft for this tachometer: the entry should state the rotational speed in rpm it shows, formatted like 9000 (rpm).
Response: 2500 (rpm)
